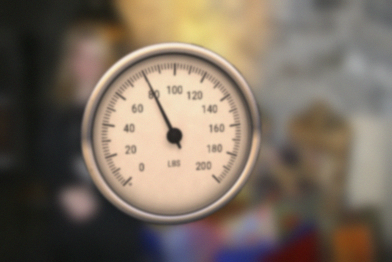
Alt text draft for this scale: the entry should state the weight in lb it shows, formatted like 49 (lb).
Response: 80 (lb)
